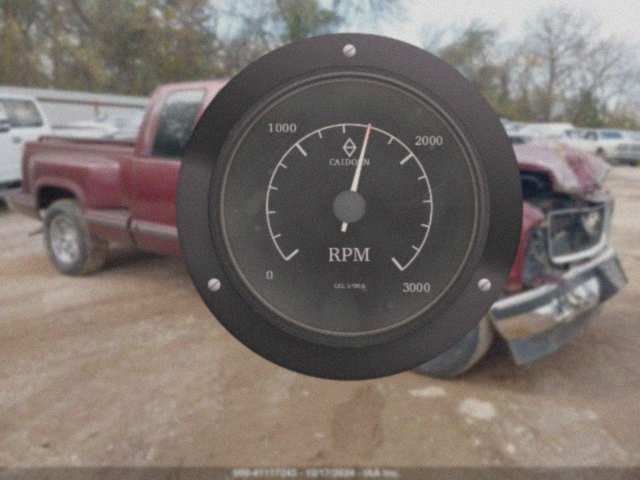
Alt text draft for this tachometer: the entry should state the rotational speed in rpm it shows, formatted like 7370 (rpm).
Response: 1600 (rpm)
